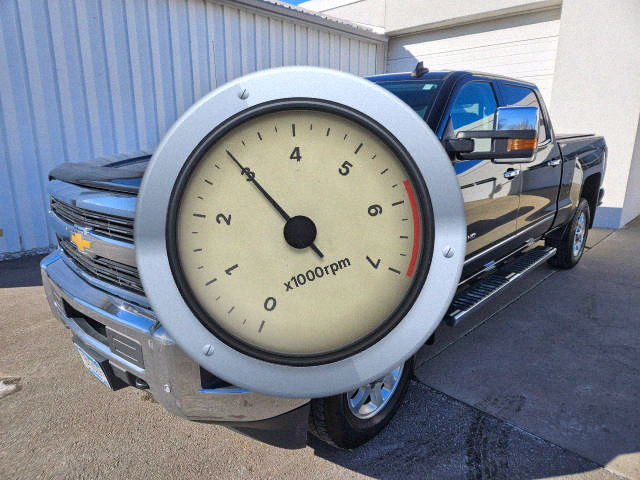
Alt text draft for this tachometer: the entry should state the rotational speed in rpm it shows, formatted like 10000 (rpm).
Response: 3000 (rpm)
